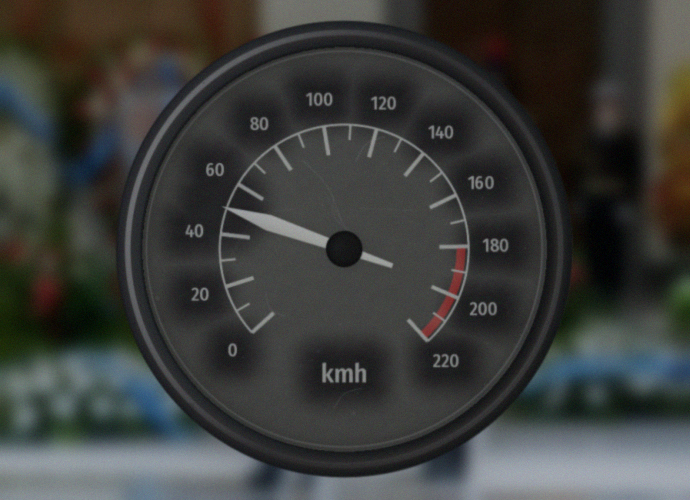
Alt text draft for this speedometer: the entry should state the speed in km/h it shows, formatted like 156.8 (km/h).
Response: 50 (km/h)
